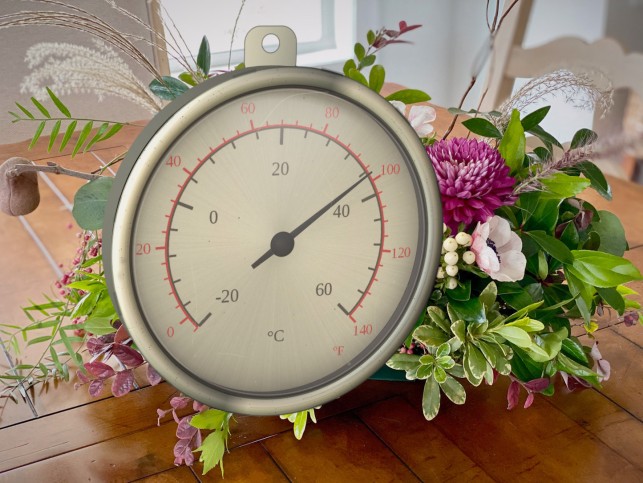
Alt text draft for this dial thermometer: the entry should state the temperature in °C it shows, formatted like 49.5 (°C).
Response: 36 (°C)
